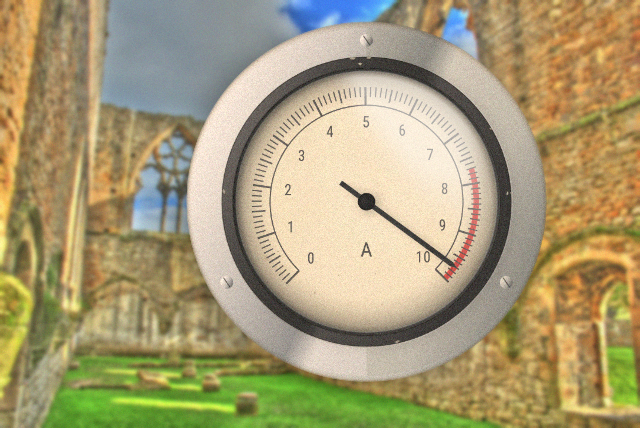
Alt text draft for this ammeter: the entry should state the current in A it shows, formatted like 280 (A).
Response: 9.7 (A)
